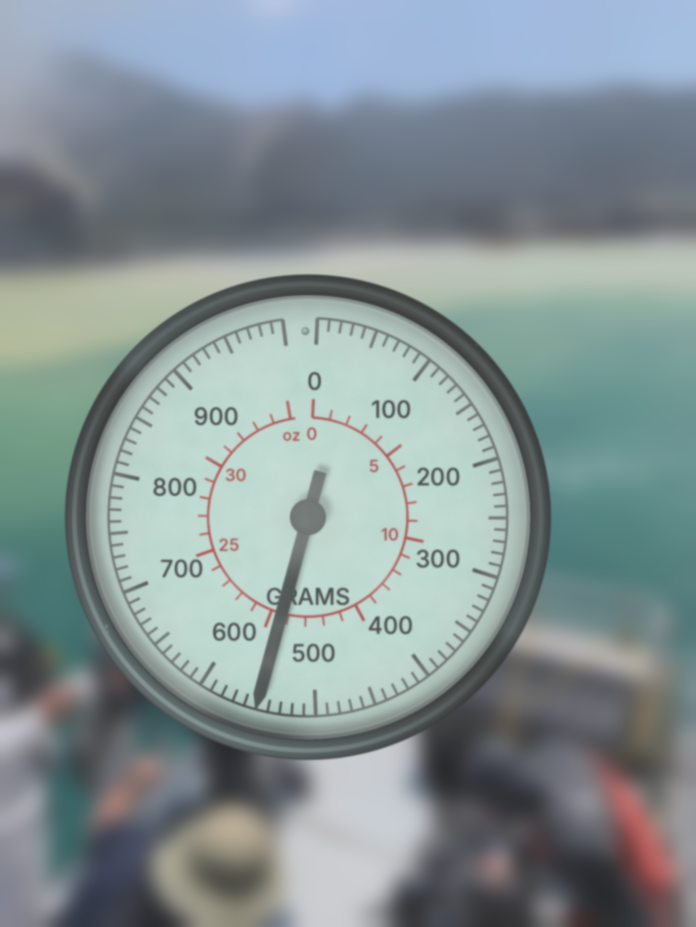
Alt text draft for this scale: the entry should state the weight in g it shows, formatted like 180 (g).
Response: 550 (g)
